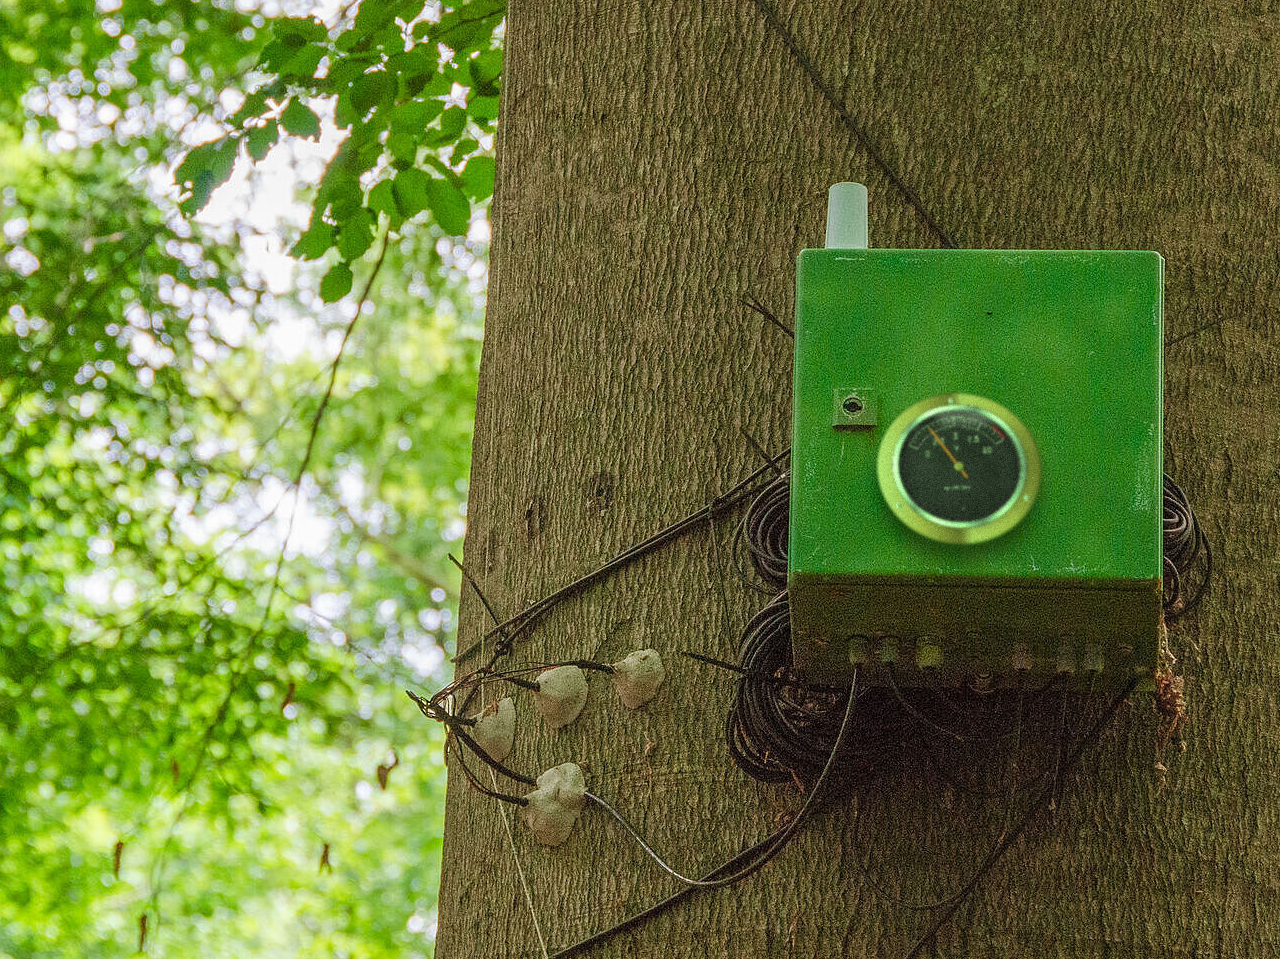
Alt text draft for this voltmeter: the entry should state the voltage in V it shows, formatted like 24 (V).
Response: 2.5 (V)
